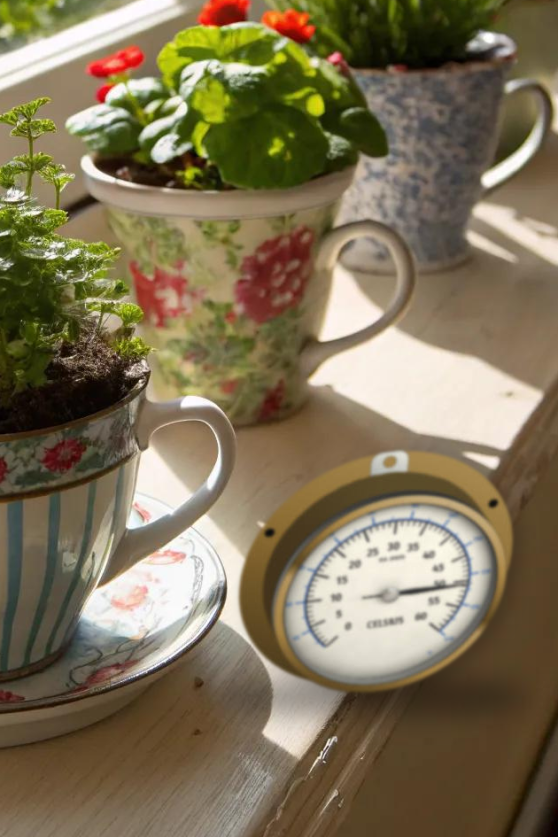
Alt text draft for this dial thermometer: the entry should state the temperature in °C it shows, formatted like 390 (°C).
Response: 50 (°C)
